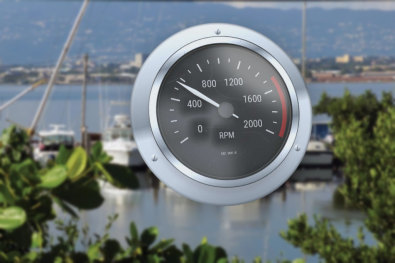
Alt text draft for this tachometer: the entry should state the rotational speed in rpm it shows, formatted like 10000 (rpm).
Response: 550 (rpm)
